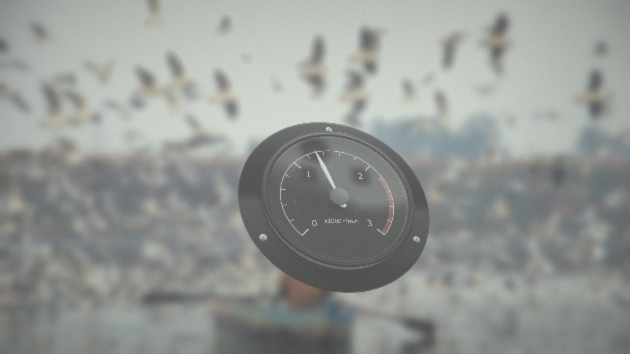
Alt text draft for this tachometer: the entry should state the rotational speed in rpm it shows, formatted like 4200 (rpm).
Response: 1300 (rpm)
